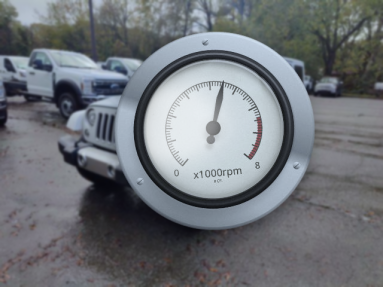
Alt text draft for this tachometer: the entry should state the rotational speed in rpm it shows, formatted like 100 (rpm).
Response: 4500 (rpm)
